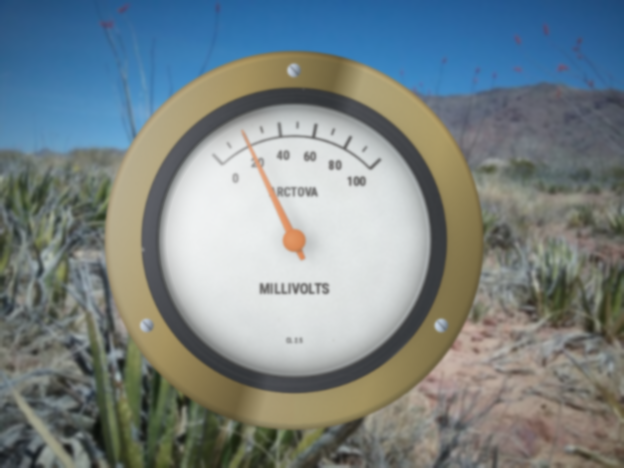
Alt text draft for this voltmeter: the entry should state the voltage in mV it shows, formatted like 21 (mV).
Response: 20 (mV)
